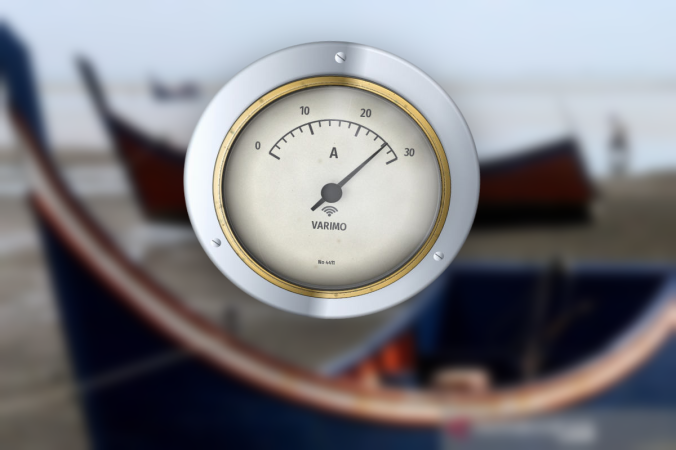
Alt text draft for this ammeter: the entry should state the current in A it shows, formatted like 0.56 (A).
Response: 26 (A)
